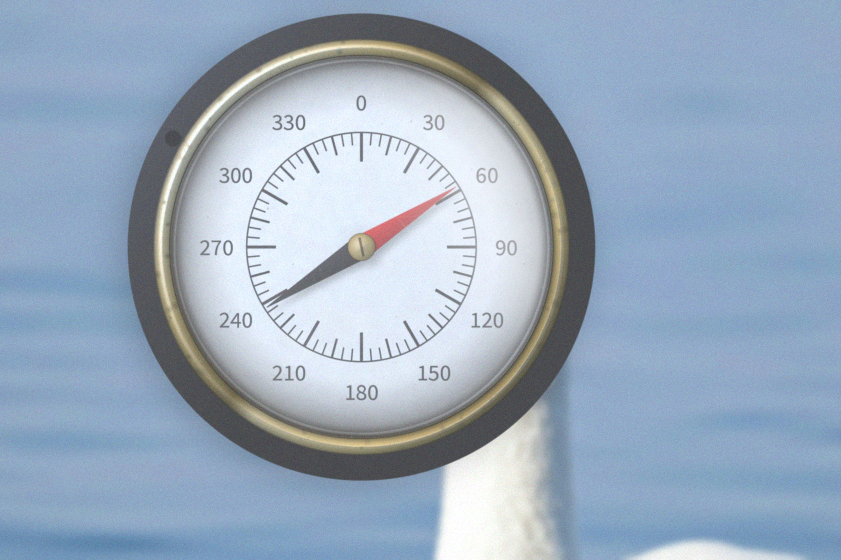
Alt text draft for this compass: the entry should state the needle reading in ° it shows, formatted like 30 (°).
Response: 57.5 (°)
